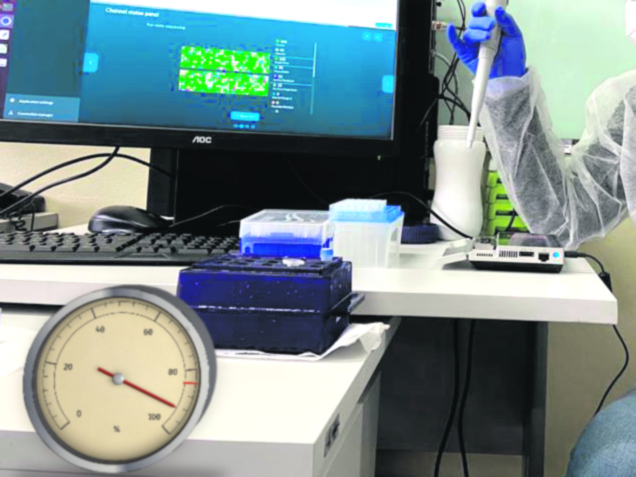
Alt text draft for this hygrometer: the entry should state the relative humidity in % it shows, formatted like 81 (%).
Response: 92 (%)
